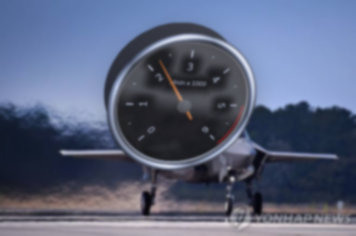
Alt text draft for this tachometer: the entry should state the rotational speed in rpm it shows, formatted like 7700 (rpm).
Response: 2250 (rpm)
